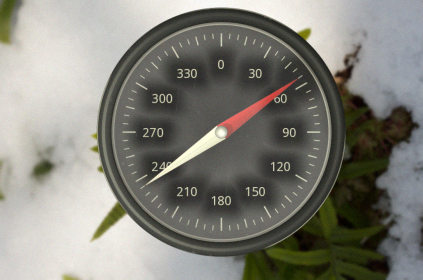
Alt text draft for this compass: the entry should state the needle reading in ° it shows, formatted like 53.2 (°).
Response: 55 (°)
